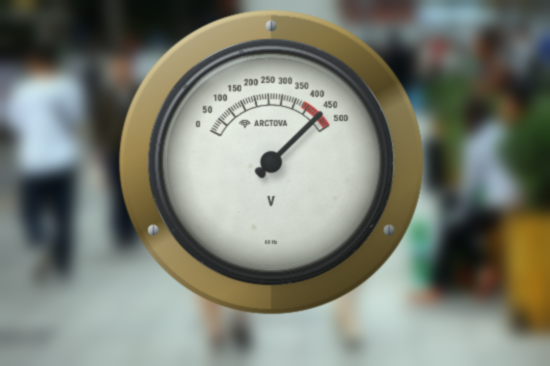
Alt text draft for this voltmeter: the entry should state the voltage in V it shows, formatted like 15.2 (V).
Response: 450 (V)
